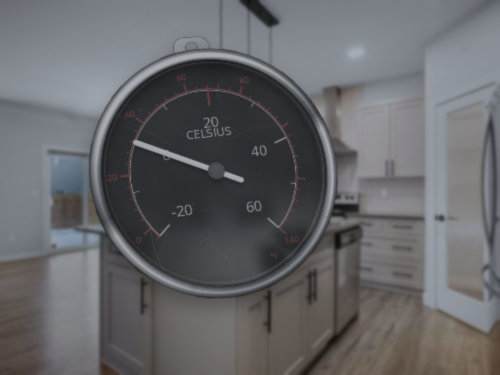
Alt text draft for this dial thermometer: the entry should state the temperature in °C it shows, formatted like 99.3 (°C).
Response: 0 (°C)
